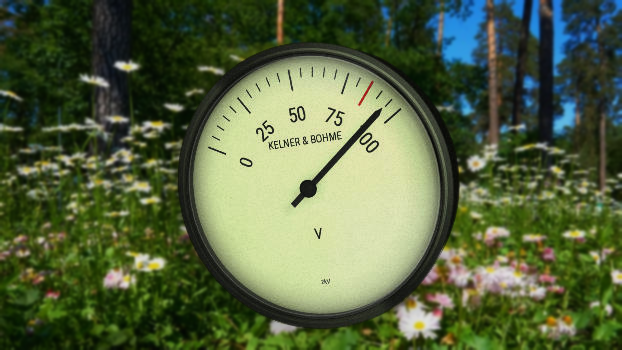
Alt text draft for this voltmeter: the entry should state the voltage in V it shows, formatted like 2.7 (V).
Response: 95 (V)
